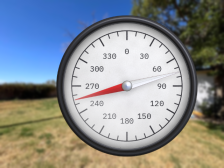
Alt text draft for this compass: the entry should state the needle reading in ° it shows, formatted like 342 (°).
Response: 255 (°)
